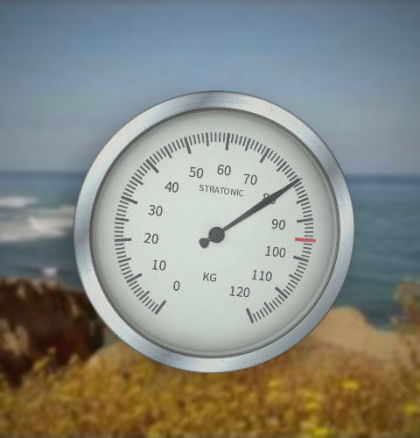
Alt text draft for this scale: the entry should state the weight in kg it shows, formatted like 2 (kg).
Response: 80 (kg)
